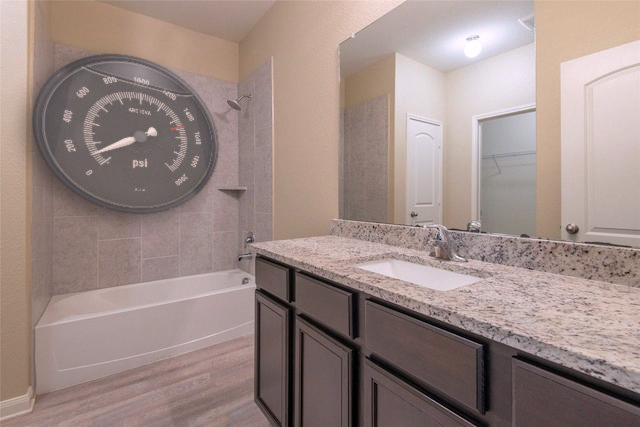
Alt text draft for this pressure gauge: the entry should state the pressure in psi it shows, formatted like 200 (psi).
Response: 100 (psi)
